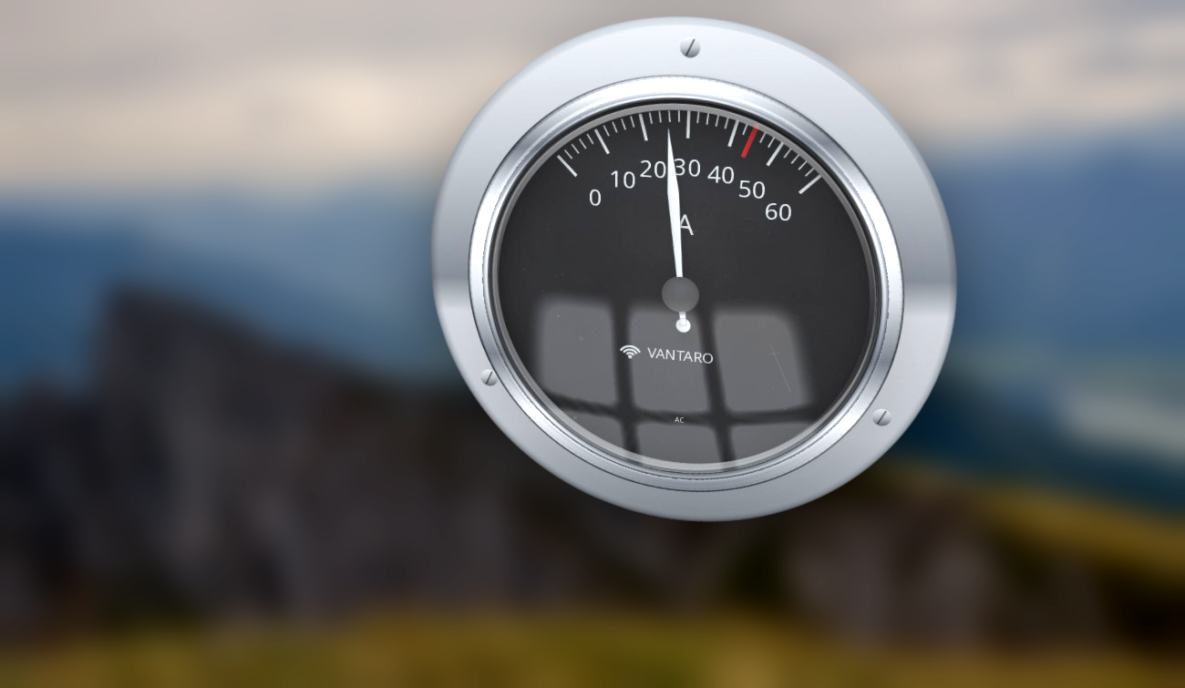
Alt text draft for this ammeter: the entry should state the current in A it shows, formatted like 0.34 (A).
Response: 26 (A)
